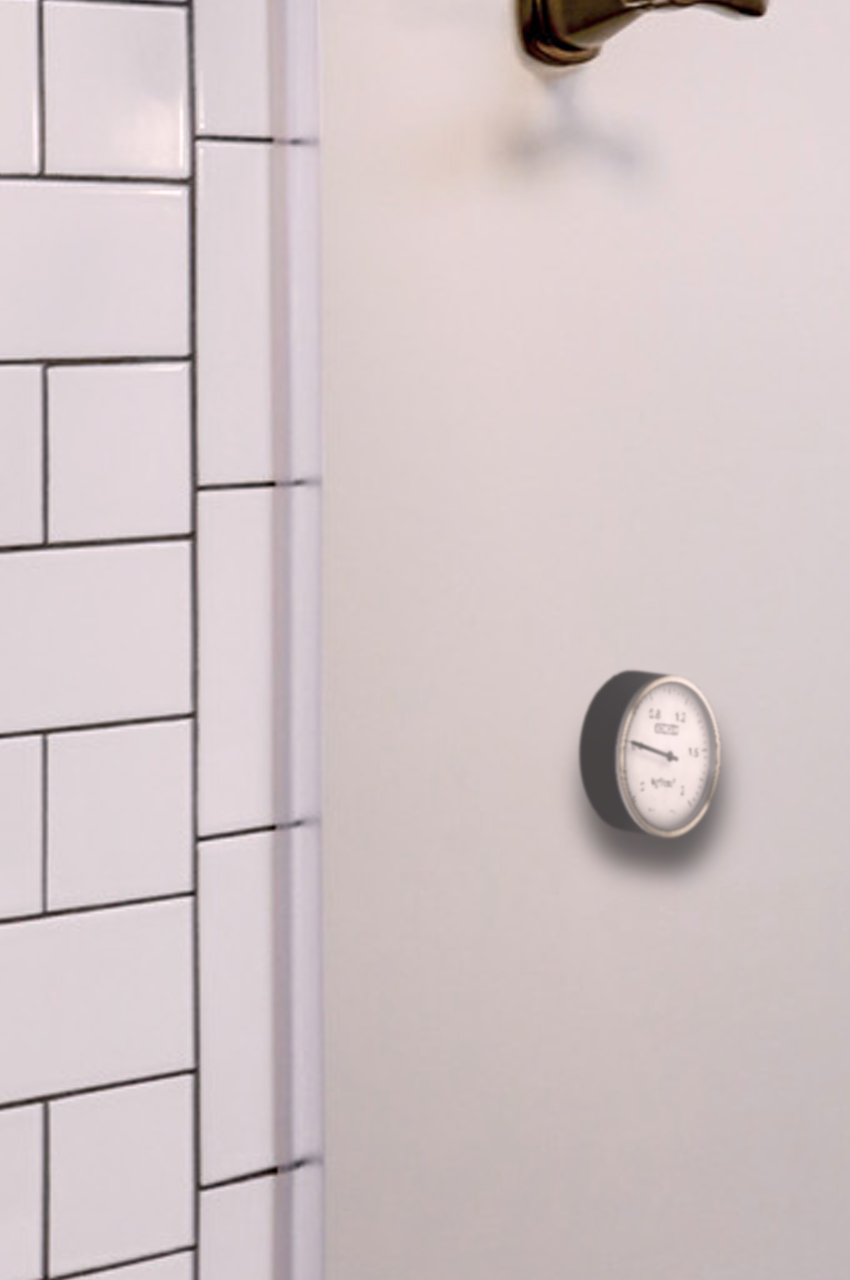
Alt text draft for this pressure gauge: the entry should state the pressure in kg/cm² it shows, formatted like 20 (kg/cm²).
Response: 0.4 (kg/cm²)
